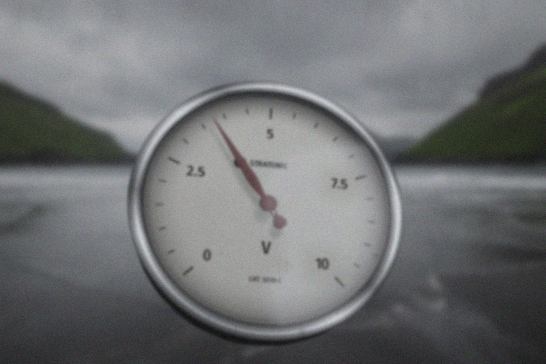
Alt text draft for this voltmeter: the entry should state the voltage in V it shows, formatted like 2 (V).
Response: 3.75 (V)
